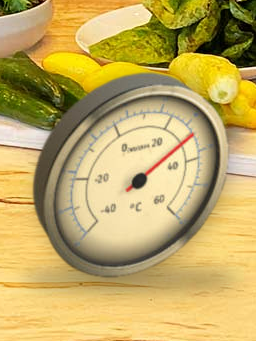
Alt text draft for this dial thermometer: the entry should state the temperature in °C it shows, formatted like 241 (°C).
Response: 30 (°C)
